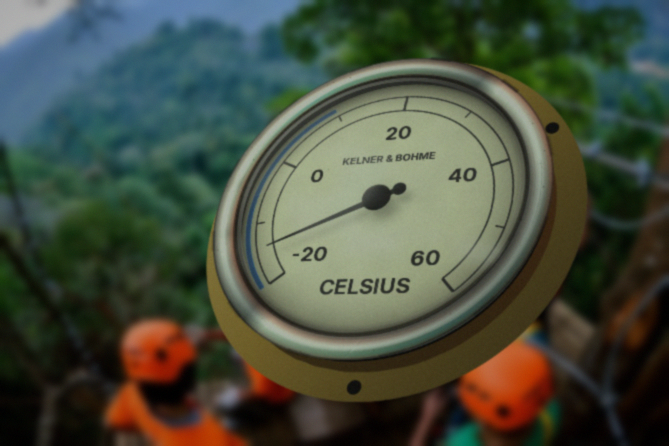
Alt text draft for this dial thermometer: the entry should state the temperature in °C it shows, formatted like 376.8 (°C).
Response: -15 (°C)
